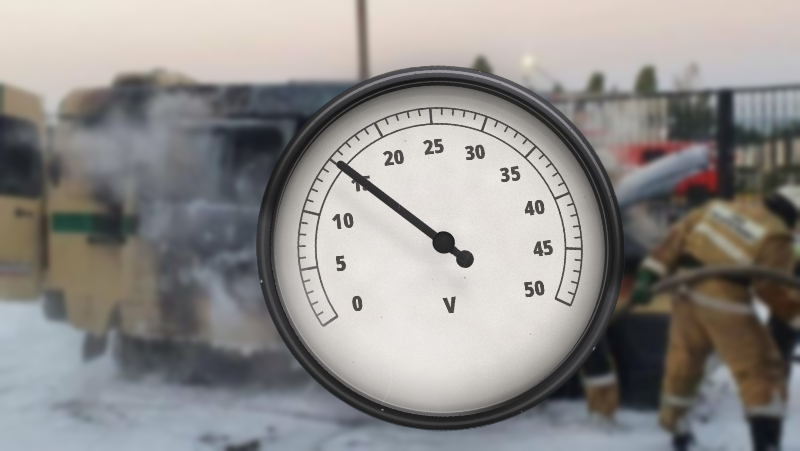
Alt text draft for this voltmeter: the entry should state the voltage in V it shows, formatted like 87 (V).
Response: 15 (V)
